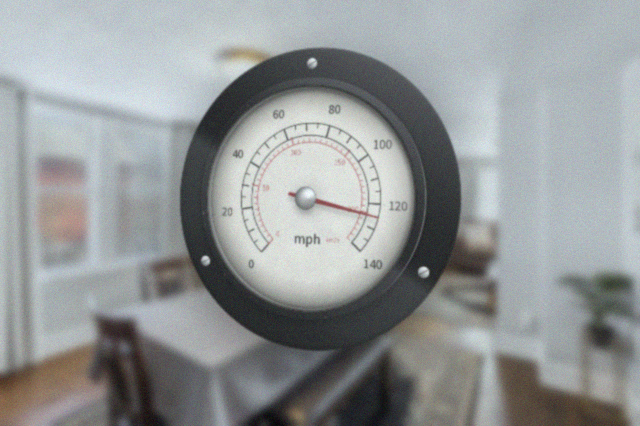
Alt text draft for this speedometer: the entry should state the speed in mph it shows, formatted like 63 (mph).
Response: 125 (mph)
